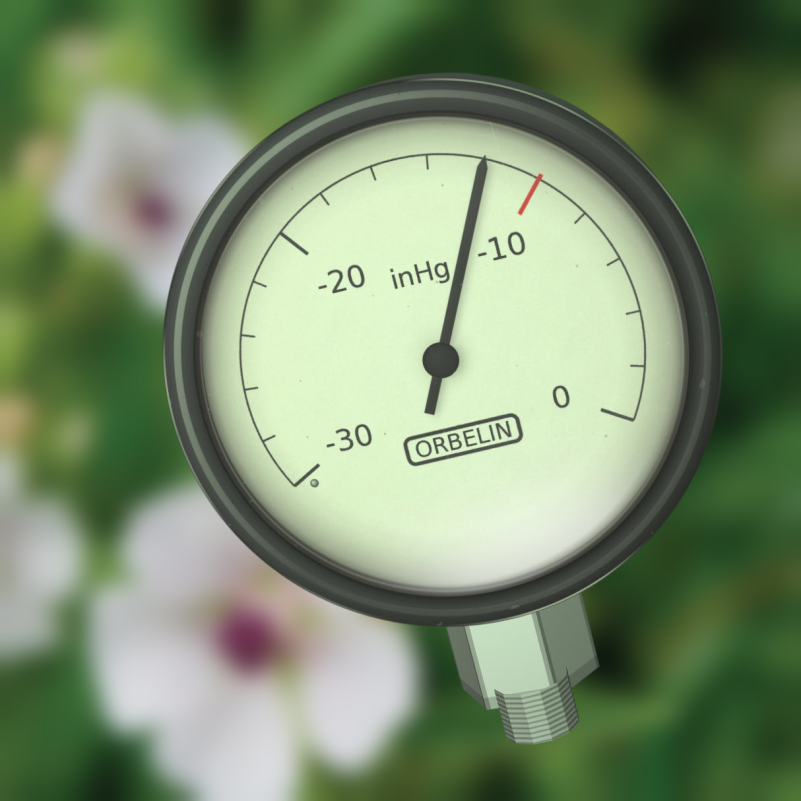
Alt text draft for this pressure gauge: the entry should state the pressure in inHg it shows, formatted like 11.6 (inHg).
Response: -12 (inHg)
